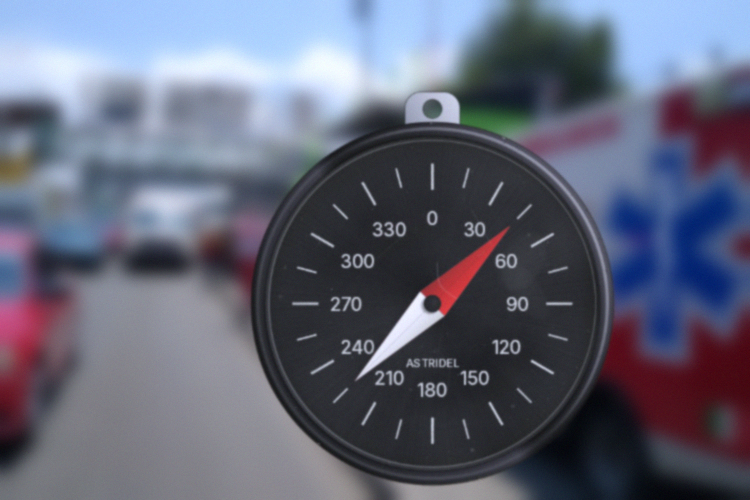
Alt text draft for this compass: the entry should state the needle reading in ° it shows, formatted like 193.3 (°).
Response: 45 (°)
